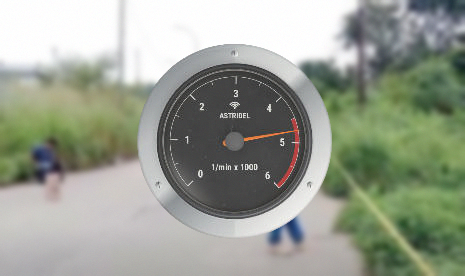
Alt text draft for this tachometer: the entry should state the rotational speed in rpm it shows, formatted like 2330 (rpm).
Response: 4750 (rpm)
